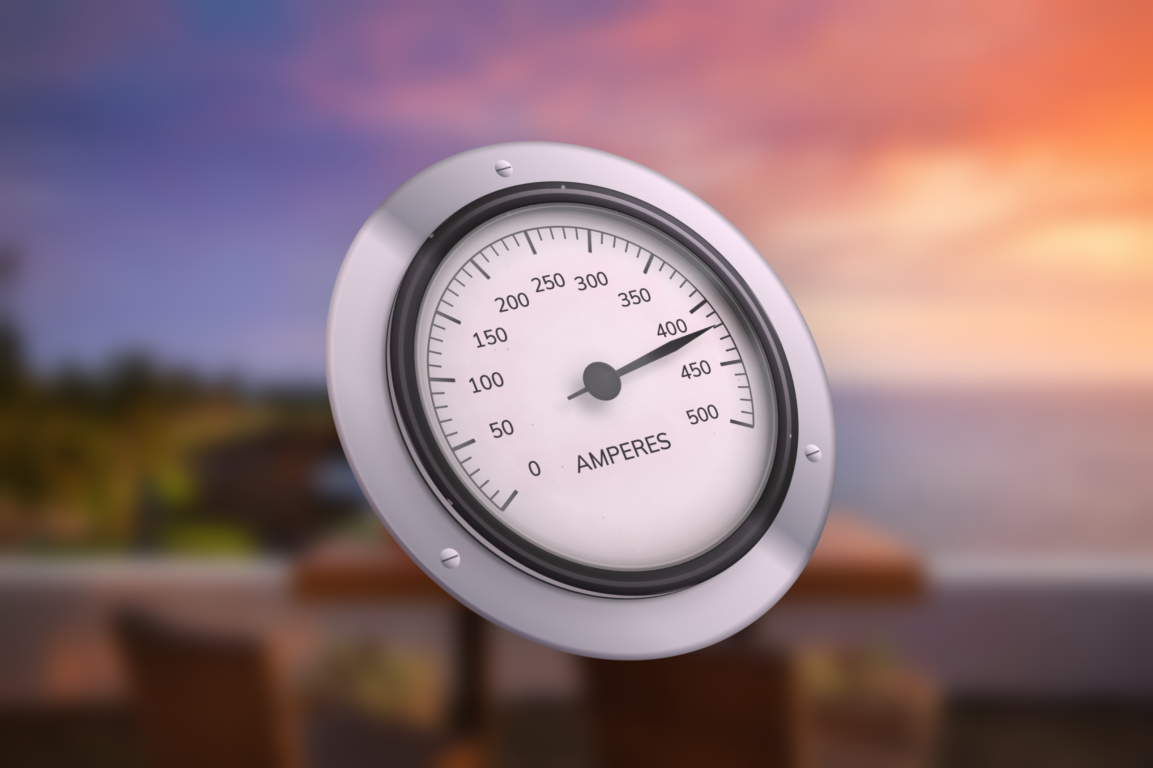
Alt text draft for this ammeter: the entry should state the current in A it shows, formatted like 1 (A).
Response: 420 (A)
